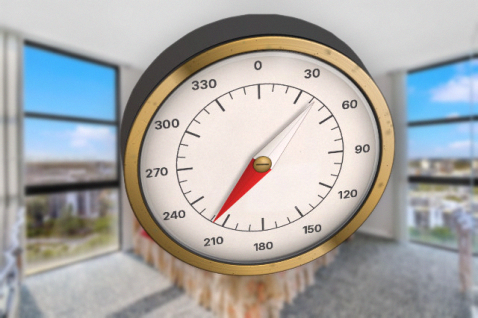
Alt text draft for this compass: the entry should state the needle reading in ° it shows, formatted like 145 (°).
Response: 220 (°)
